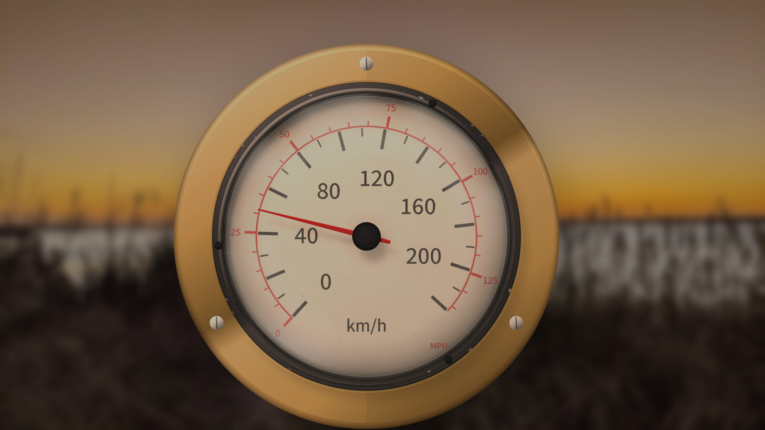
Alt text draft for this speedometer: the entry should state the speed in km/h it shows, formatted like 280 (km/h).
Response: 50 (km/h)
